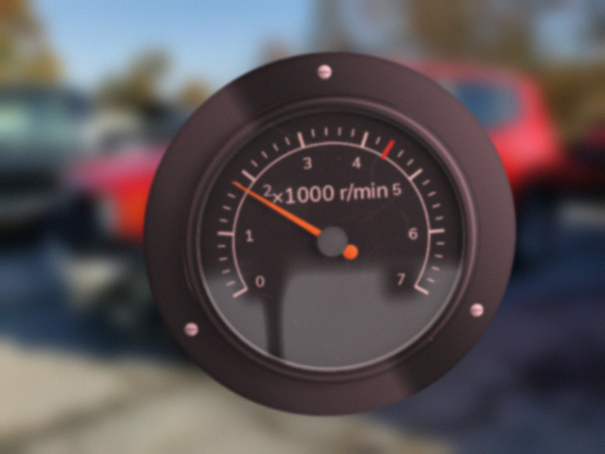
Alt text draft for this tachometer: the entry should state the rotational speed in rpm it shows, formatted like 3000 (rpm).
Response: 1800 (rpm)
